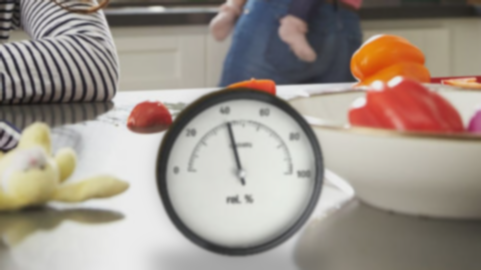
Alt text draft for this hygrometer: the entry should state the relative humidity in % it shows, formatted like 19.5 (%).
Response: 40 (%)
